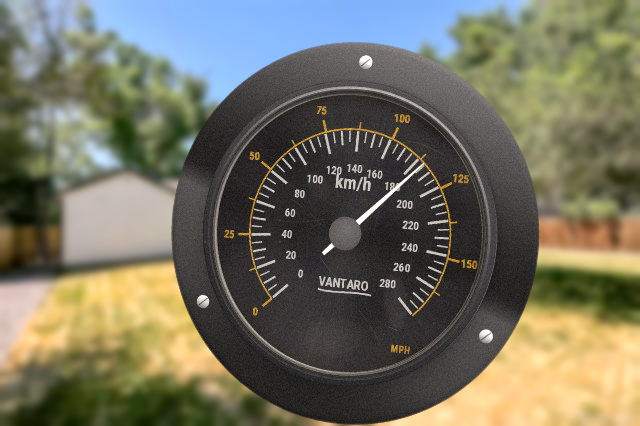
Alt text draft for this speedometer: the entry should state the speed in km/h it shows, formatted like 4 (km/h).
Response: 185 (km/h)
